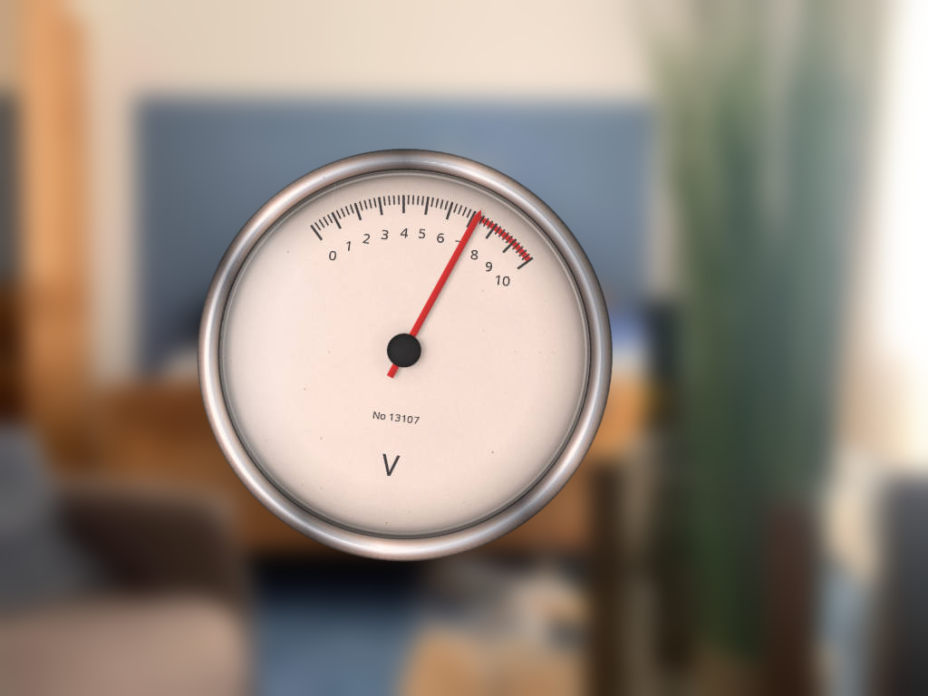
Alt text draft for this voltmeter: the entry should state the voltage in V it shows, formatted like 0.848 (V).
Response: 7.2 (V)
